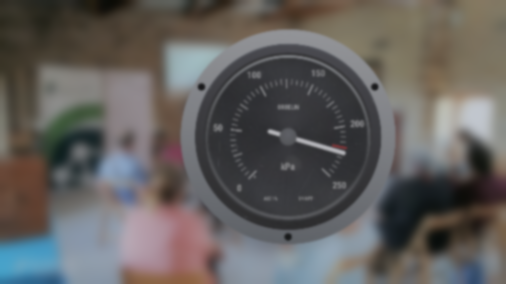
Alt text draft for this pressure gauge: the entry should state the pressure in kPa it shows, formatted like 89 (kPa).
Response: 225 (kPa)
